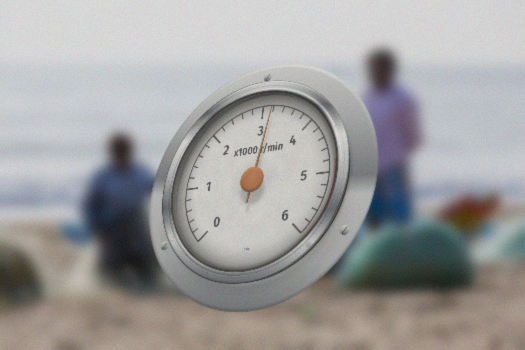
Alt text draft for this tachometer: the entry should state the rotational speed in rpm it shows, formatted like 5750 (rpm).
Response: 3200 (rpm)
